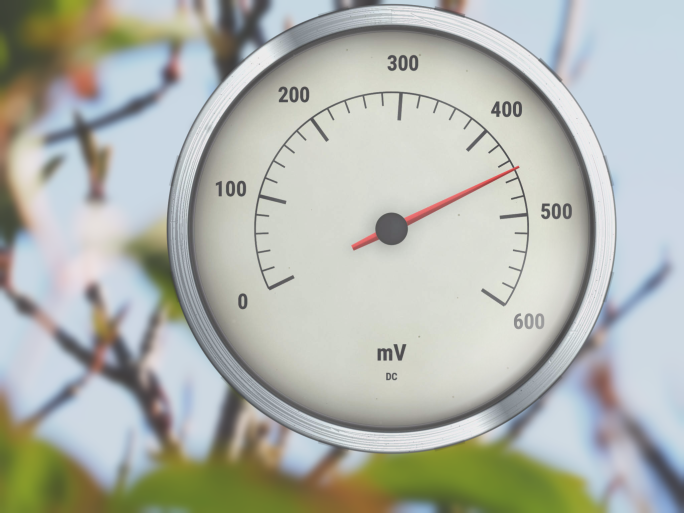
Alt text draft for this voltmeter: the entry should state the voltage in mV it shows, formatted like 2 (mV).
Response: 450 (mV)
